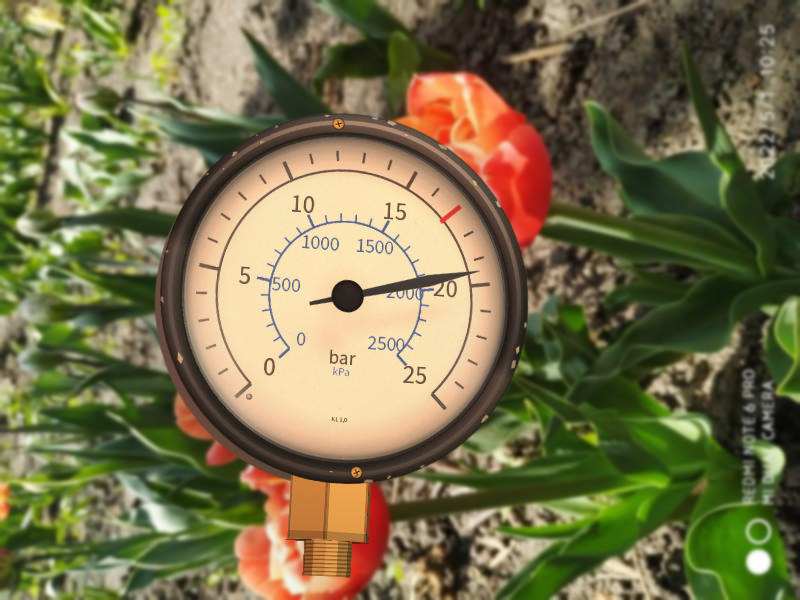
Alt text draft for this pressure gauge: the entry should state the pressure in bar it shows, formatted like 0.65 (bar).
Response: 19.5 (bar)
